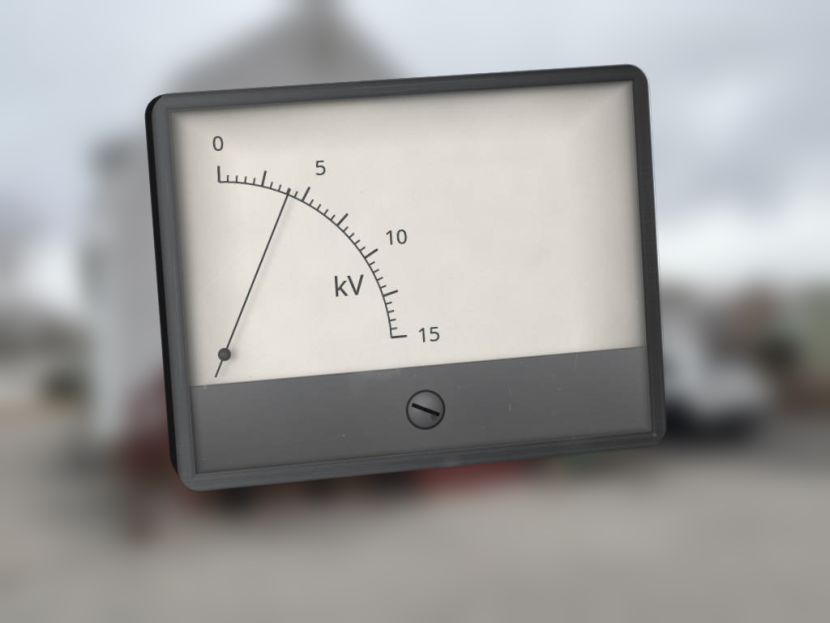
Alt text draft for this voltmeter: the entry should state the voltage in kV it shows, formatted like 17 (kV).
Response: 4 (kV)
